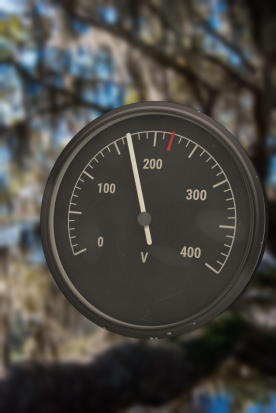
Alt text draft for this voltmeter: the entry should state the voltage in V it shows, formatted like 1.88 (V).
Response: 170 (V)
